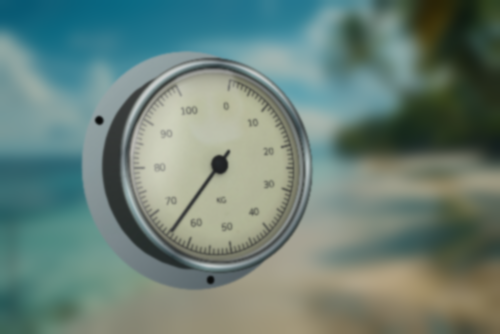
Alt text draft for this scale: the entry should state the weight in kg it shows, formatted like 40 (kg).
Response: 65 (kg)
